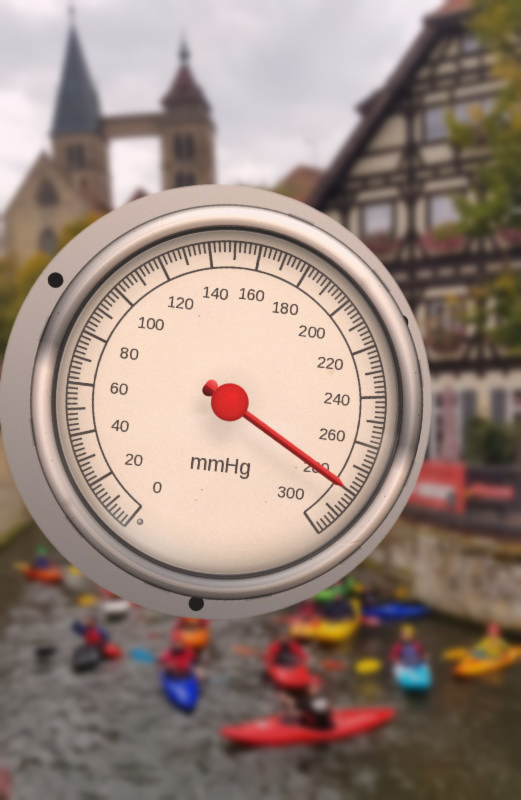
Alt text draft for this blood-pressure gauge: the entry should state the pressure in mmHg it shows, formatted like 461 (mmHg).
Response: 280 (mmHg)
